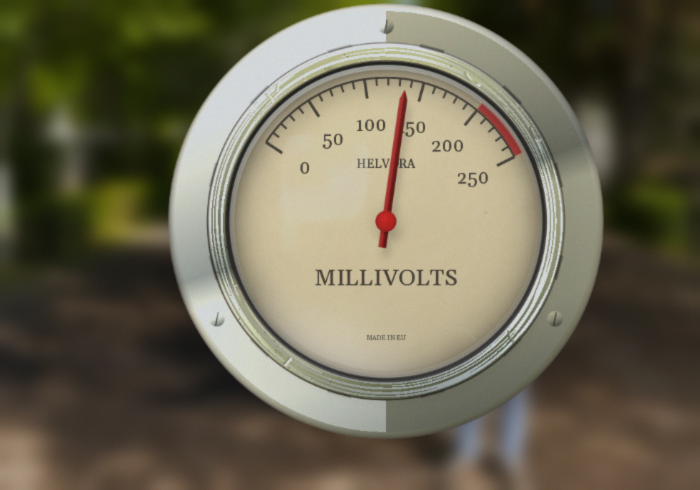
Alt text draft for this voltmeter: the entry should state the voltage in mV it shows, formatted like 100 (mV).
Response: 135 (mV)
